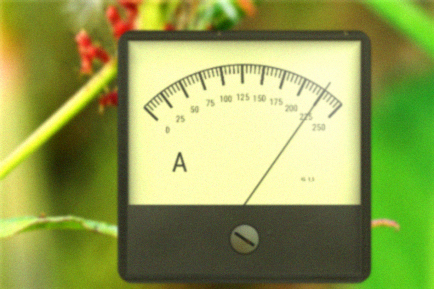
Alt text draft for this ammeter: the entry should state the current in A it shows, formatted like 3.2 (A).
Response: 225 (A)
